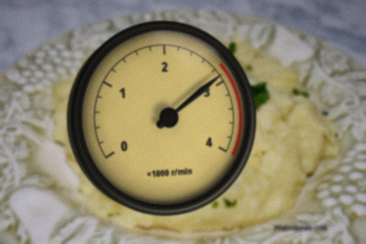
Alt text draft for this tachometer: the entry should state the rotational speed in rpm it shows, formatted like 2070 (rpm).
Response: 2900 (rpm)
